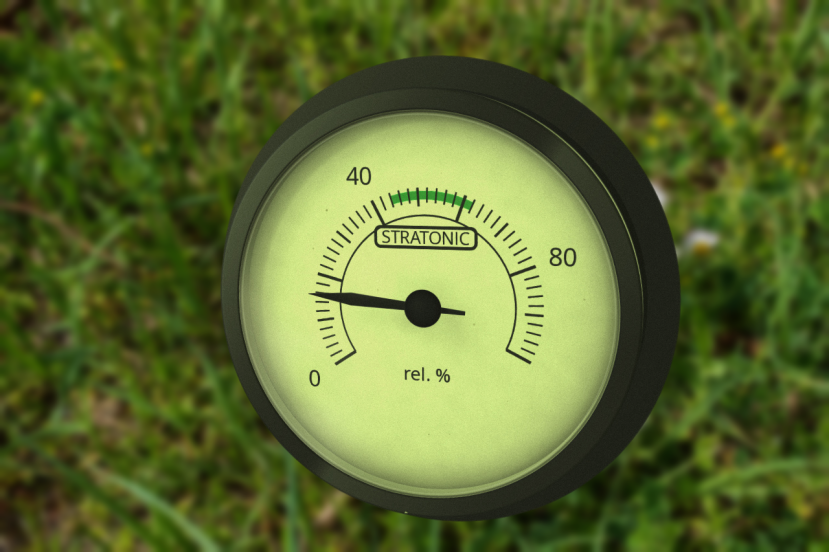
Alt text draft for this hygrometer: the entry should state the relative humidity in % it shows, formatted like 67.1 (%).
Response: 16 (%)
